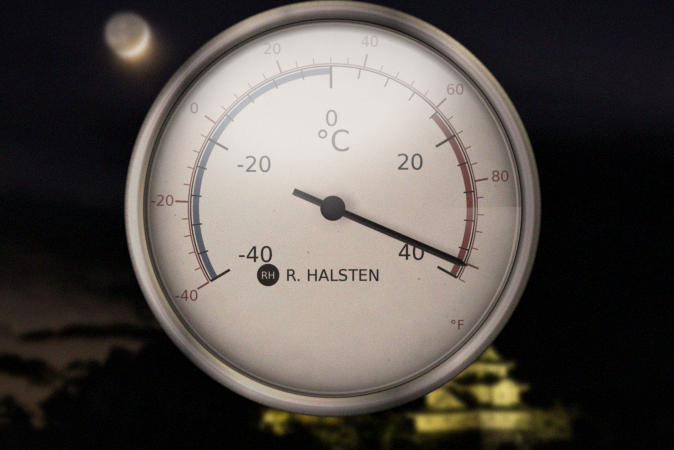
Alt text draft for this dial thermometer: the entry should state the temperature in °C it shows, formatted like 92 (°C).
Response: 38 (°C)
